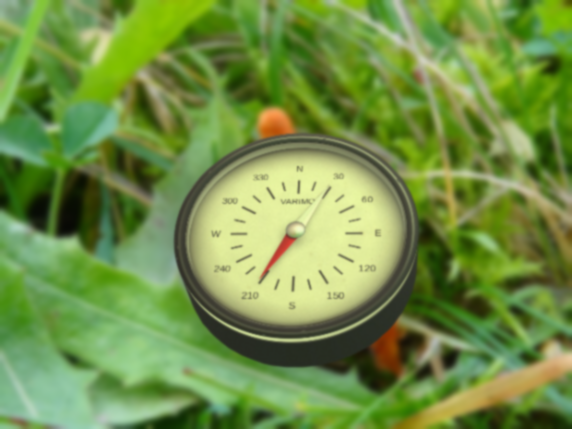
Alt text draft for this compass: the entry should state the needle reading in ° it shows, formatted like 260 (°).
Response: 210 (°)
